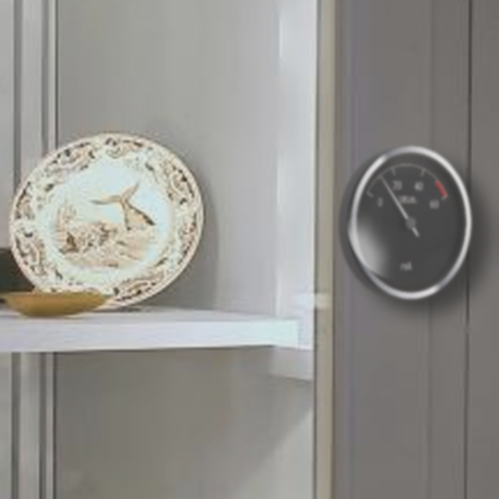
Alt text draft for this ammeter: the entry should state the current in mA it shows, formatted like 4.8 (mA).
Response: 10 (mA)
